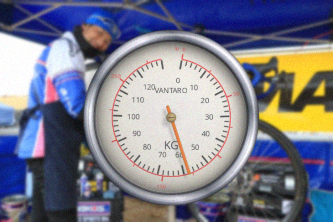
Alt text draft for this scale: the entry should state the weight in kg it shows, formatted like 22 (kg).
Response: 58 (kg)
